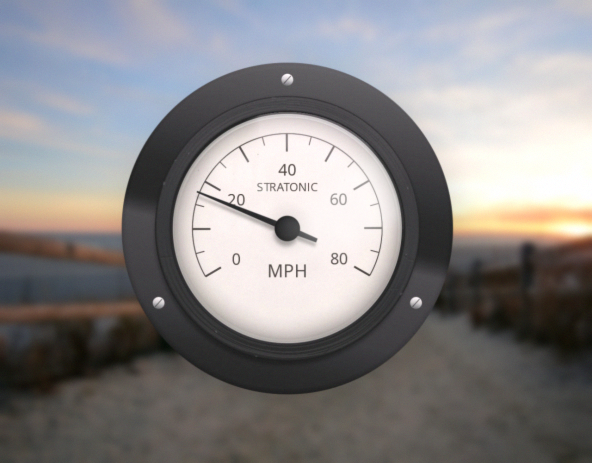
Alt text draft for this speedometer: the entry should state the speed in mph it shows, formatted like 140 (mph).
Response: 17.5 (mph)
